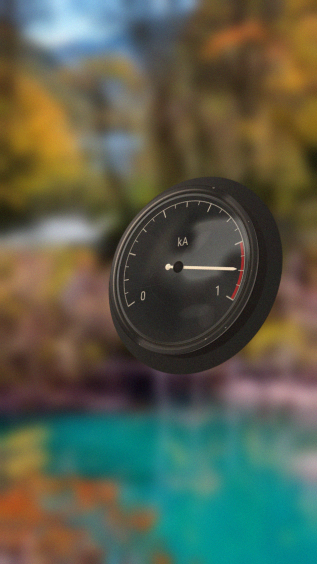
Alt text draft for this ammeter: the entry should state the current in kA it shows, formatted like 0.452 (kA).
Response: 0.9 (kA)
